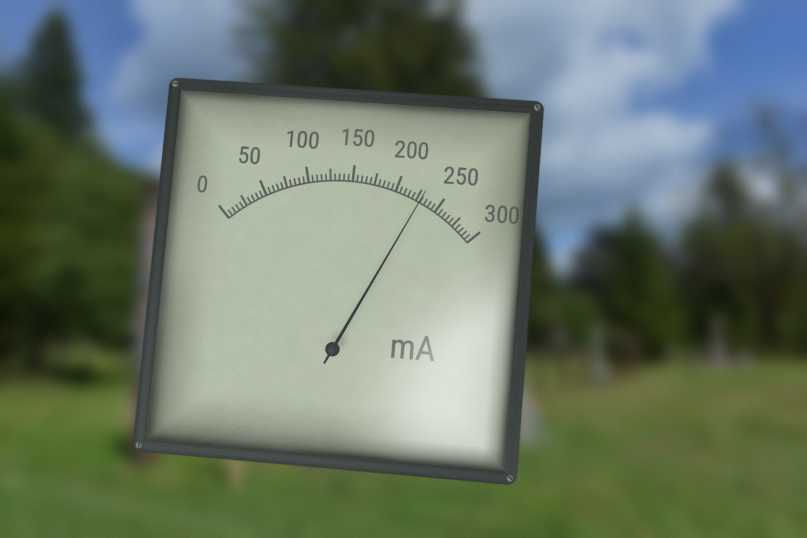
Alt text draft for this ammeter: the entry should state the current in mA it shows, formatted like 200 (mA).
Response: 230 (mA)
